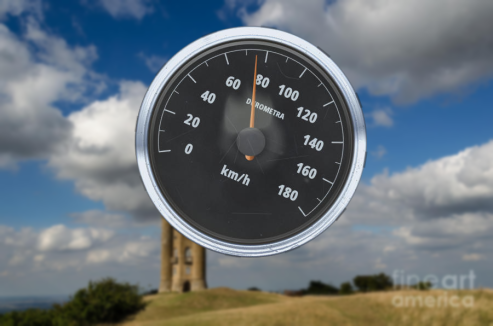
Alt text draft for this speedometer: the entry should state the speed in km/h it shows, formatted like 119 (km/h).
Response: 75 (km/h)
